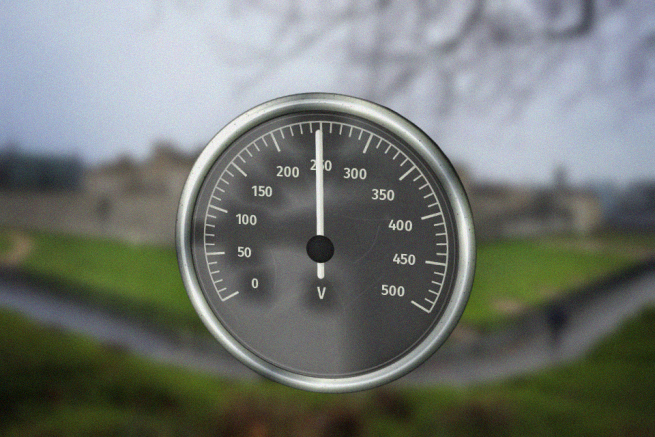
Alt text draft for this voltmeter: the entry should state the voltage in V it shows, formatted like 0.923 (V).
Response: 250 (V)
